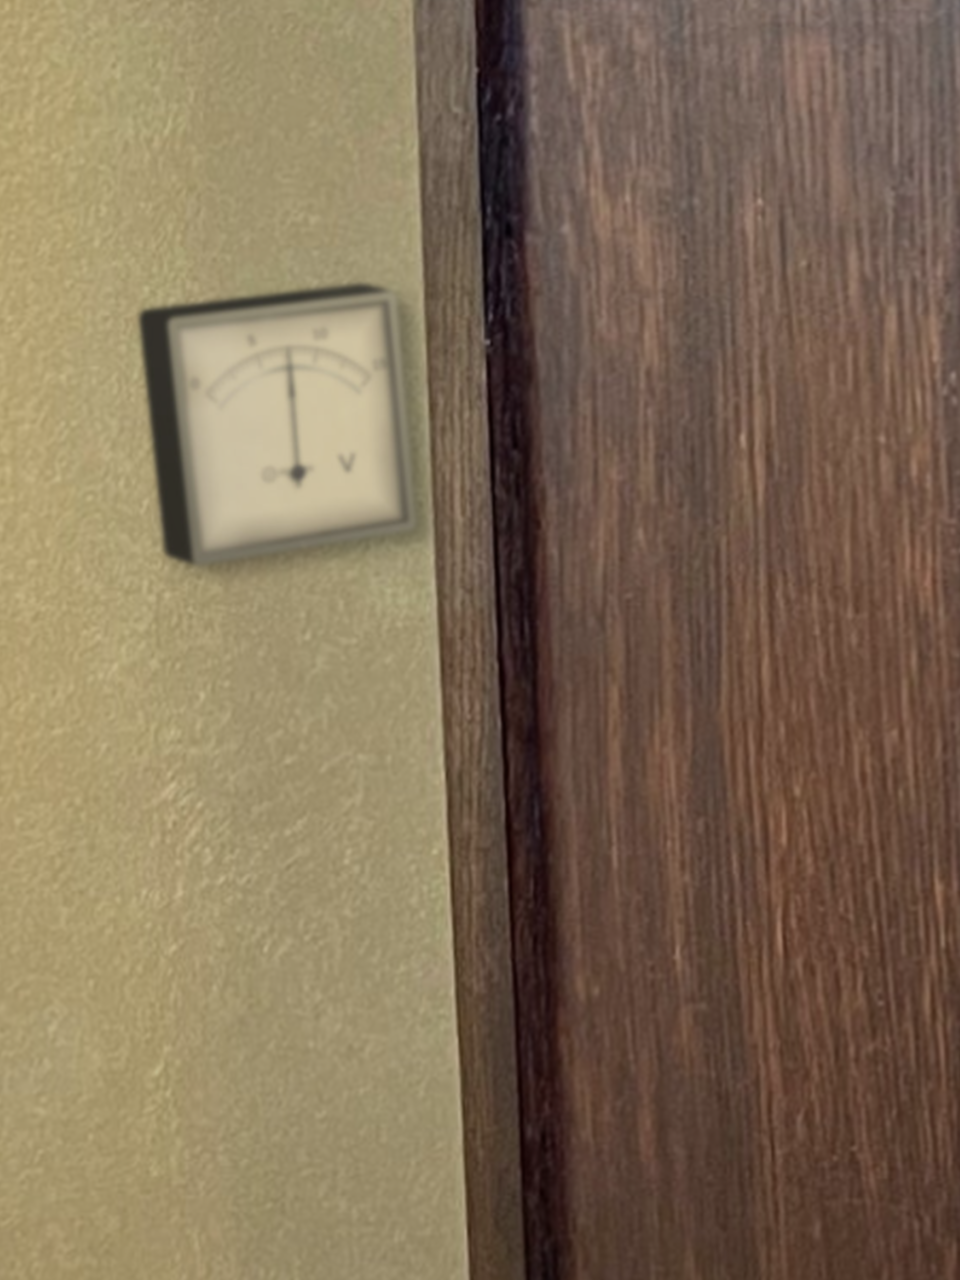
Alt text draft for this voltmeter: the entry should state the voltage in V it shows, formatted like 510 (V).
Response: 7.5 (V)
